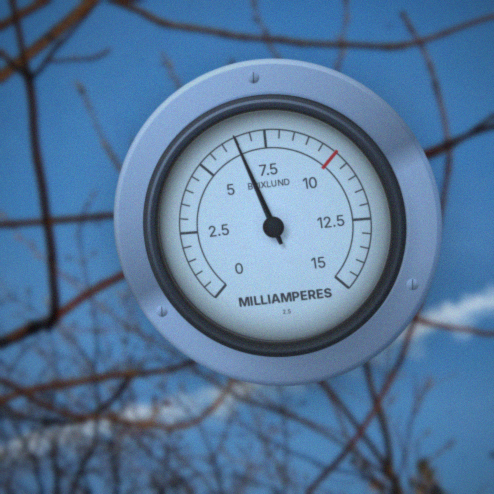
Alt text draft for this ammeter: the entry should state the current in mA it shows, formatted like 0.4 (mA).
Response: 6.5 (mA)
